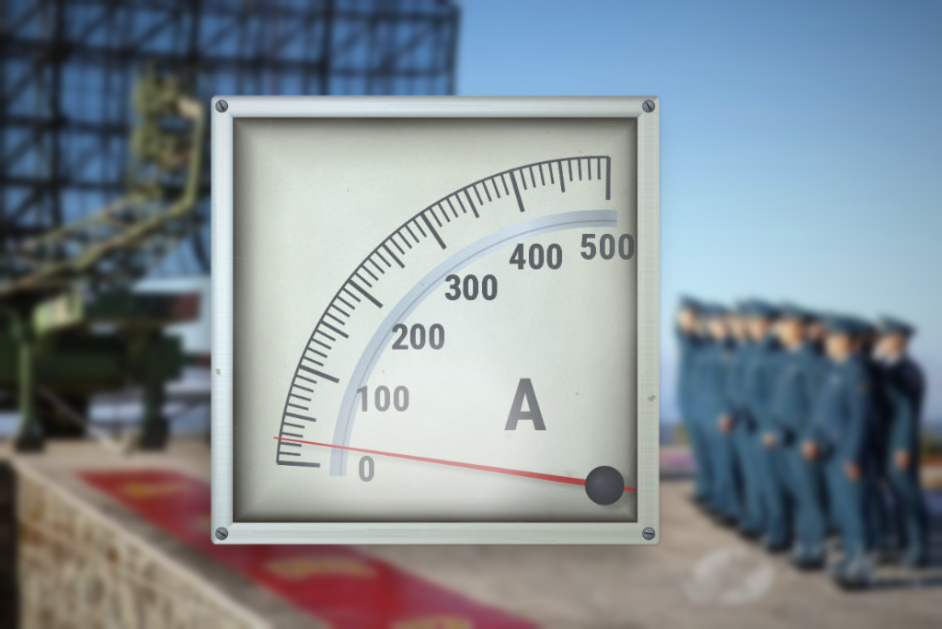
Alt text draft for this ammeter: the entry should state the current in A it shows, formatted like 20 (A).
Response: 25 (A)
